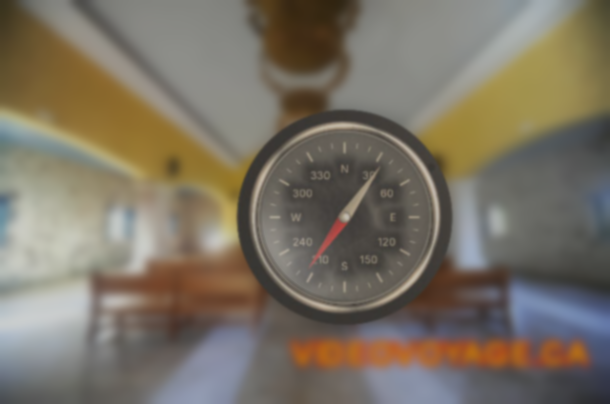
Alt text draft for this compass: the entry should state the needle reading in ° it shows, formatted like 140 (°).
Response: 215 (°)
